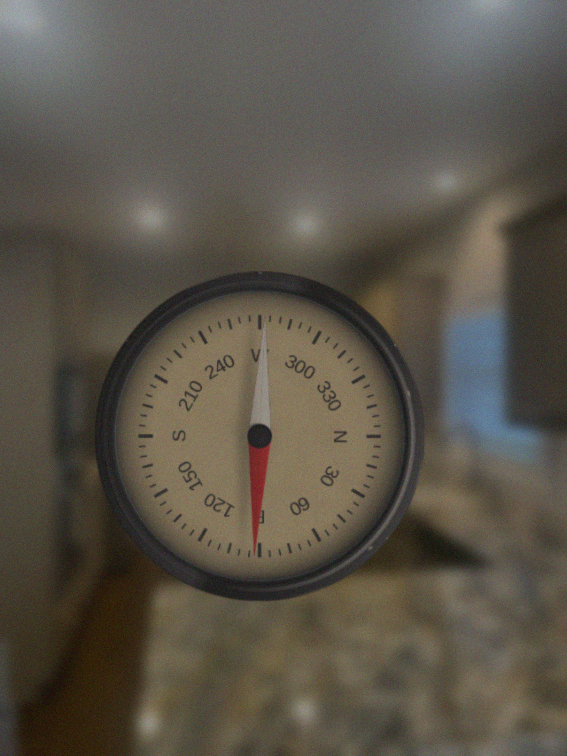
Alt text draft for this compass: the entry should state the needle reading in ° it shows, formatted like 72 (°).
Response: 92.5 (°)
